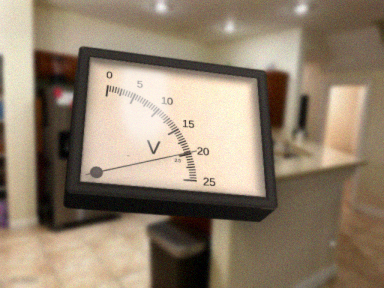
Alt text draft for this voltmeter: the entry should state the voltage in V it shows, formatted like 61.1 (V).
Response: 20 (V)
